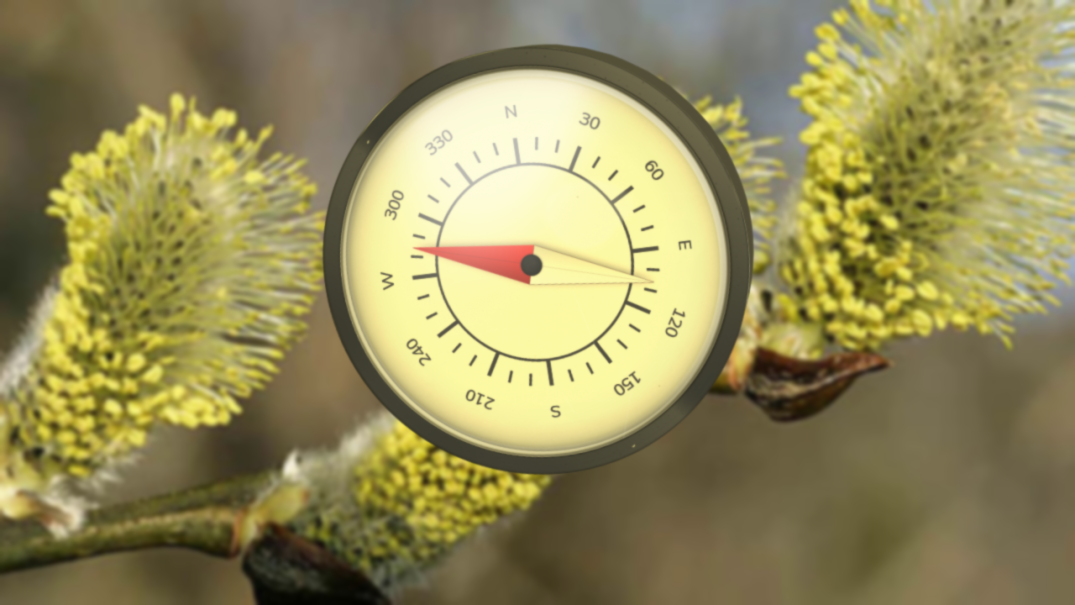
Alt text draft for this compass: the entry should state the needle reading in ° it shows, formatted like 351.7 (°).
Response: 285 (°)
